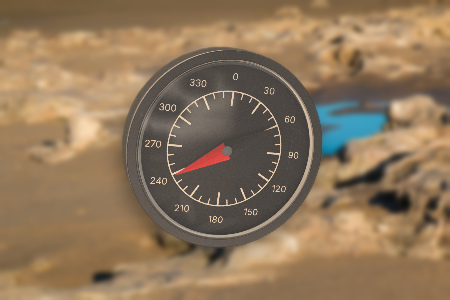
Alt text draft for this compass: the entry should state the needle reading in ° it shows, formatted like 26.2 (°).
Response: 240 (°)
